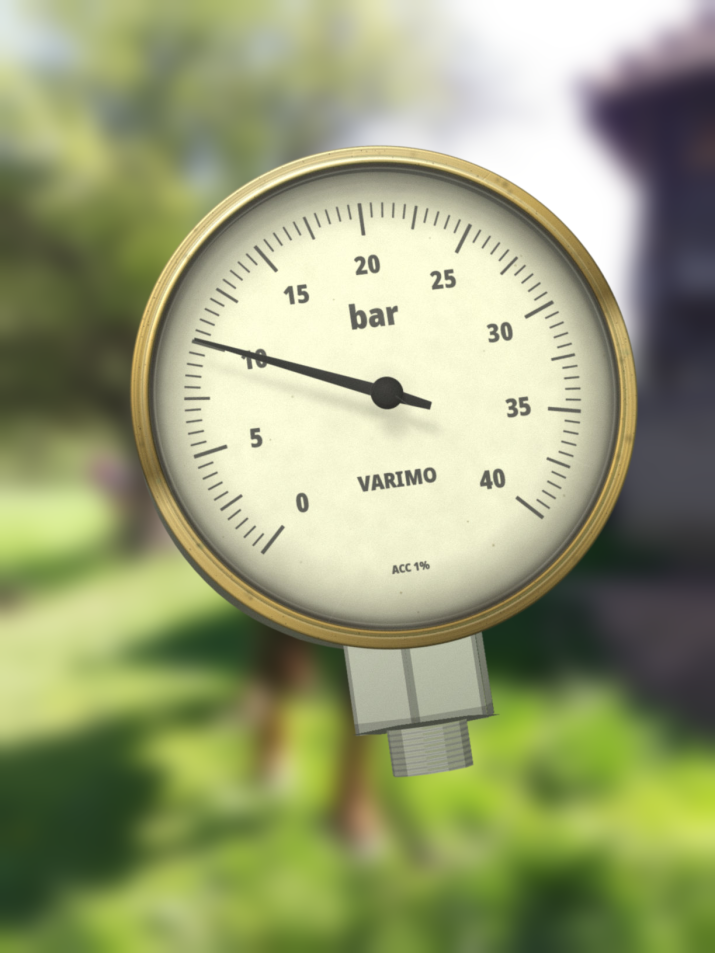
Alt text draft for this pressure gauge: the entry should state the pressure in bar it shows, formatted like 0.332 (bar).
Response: 10 (bar)
